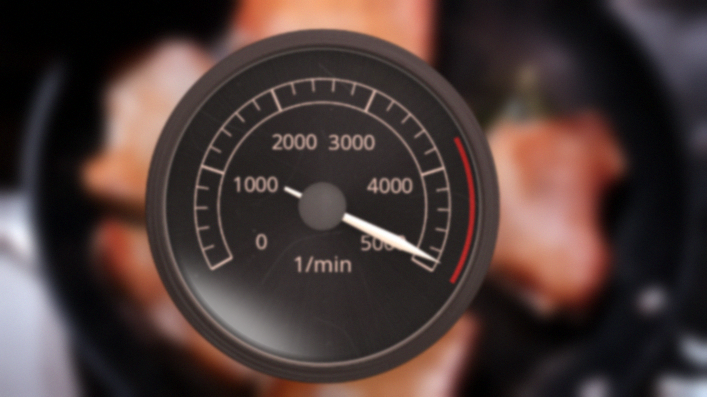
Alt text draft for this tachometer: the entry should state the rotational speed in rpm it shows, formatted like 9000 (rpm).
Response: 4900 (rpm)
